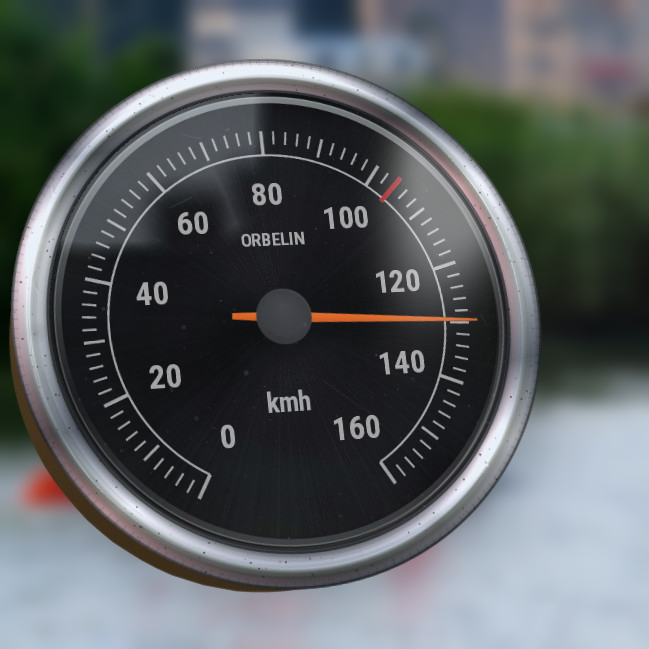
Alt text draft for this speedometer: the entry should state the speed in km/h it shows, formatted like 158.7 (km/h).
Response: 130 (km/h)
